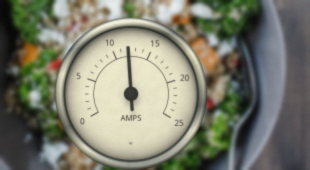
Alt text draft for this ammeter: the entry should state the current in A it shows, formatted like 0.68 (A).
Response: 12 (A)
